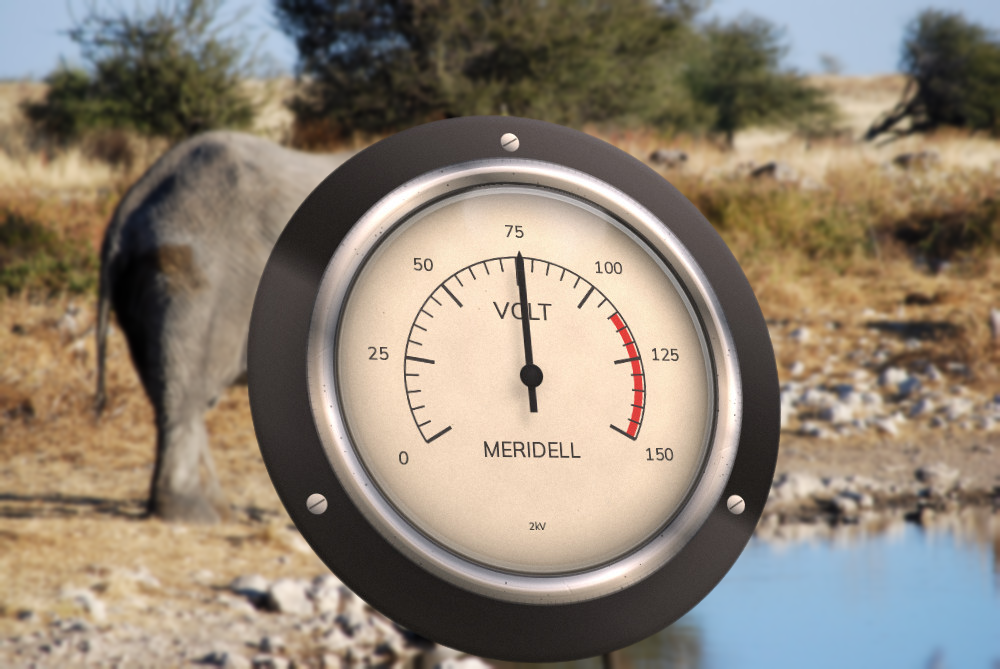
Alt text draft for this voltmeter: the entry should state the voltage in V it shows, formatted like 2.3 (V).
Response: 75 (V)
